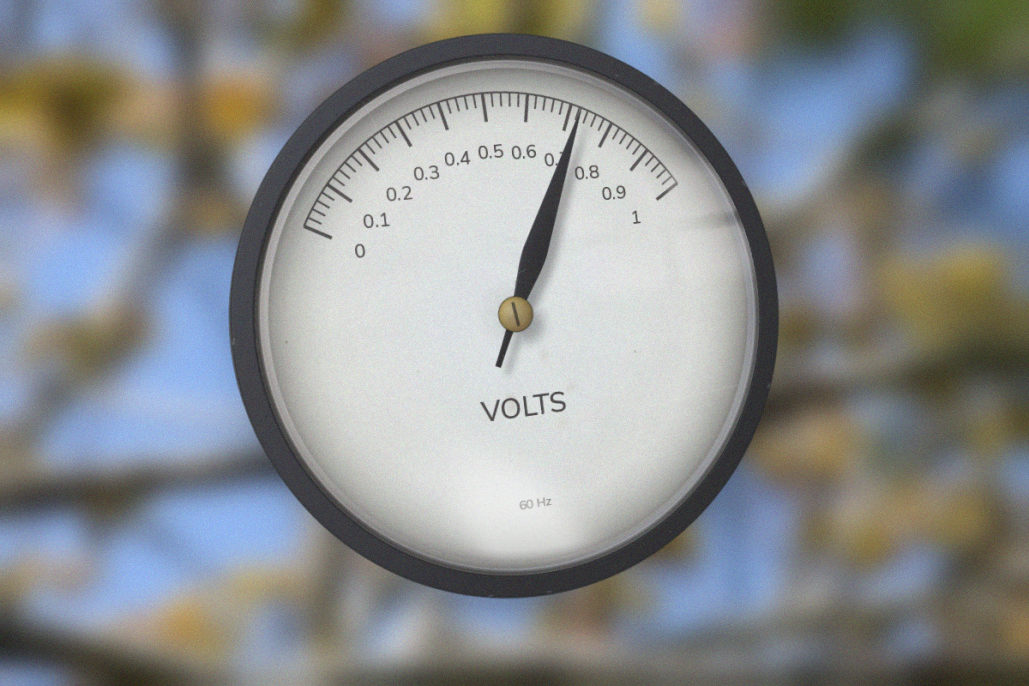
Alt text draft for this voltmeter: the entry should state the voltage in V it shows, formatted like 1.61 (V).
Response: 0.72 (V)
